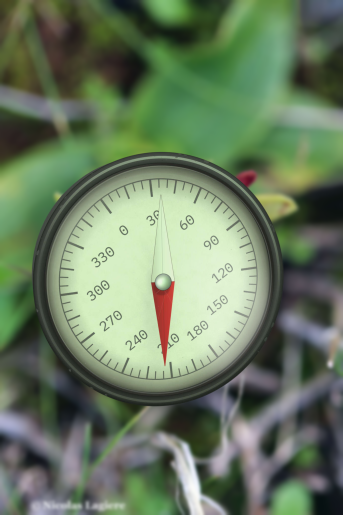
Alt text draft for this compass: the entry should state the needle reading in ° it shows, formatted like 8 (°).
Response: 215 (°)
